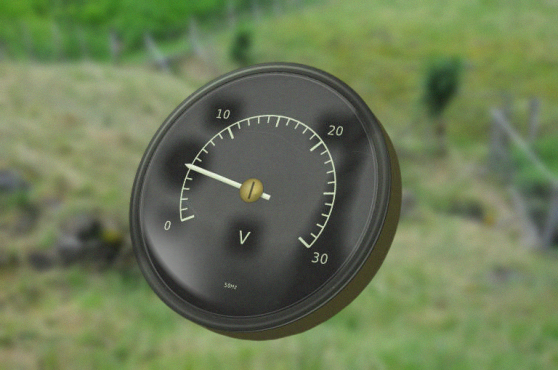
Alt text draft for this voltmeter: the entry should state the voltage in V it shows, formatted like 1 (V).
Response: 5 (V)
